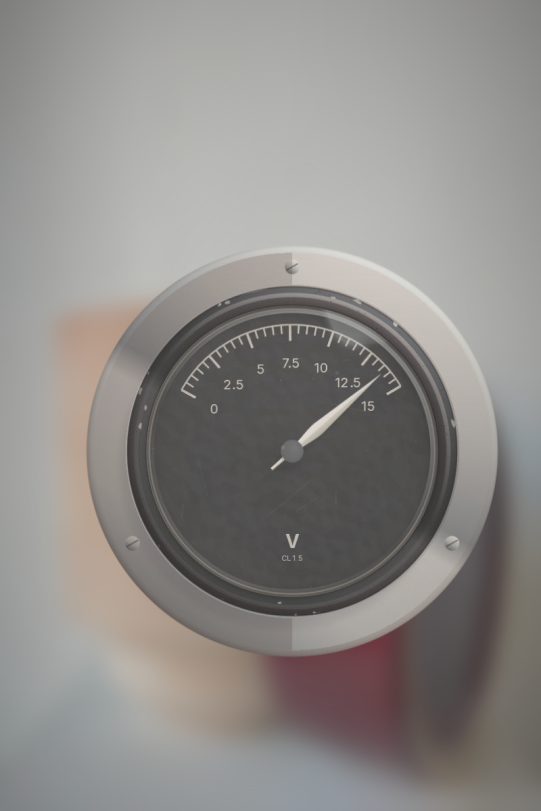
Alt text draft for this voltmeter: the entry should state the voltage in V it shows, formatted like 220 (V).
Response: 13.75 (V)
